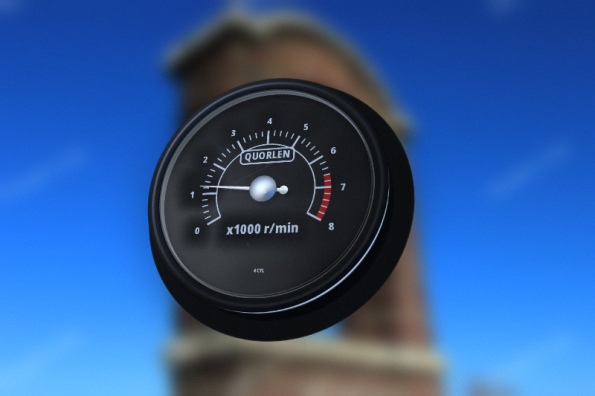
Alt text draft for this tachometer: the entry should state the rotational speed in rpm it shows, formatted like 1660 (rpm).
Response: 1200 (rpm)
